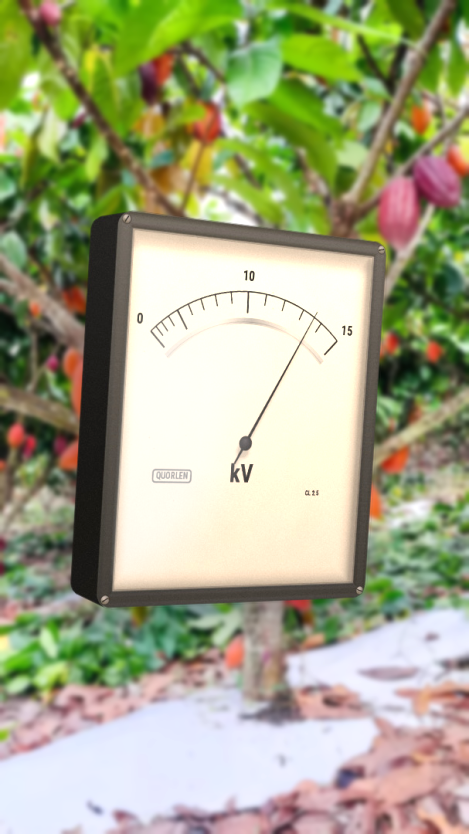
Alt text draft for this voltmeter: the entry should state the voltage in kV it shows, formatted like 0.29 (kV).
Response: 13.5 (kV)
